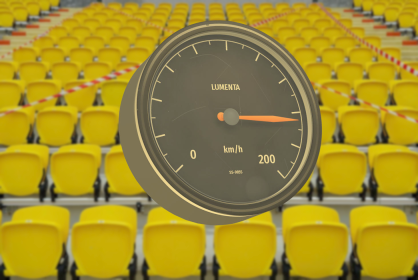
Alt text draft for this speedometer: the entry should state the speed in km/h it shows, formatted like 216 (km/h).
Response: 165 (km/h)
